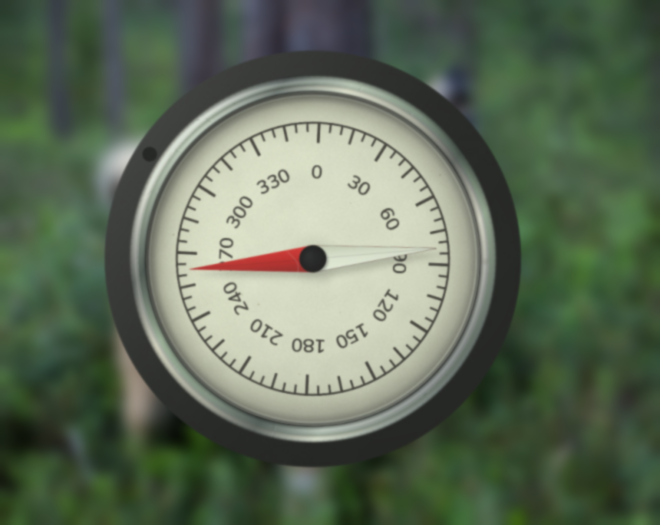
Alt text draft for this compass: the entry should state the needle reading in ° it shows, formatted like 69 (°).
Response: 262.5 (°)
